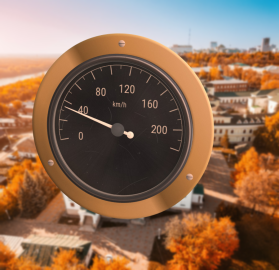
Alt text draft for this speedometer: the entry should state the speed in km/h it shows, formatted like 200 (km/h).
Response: 35 (km/h)
